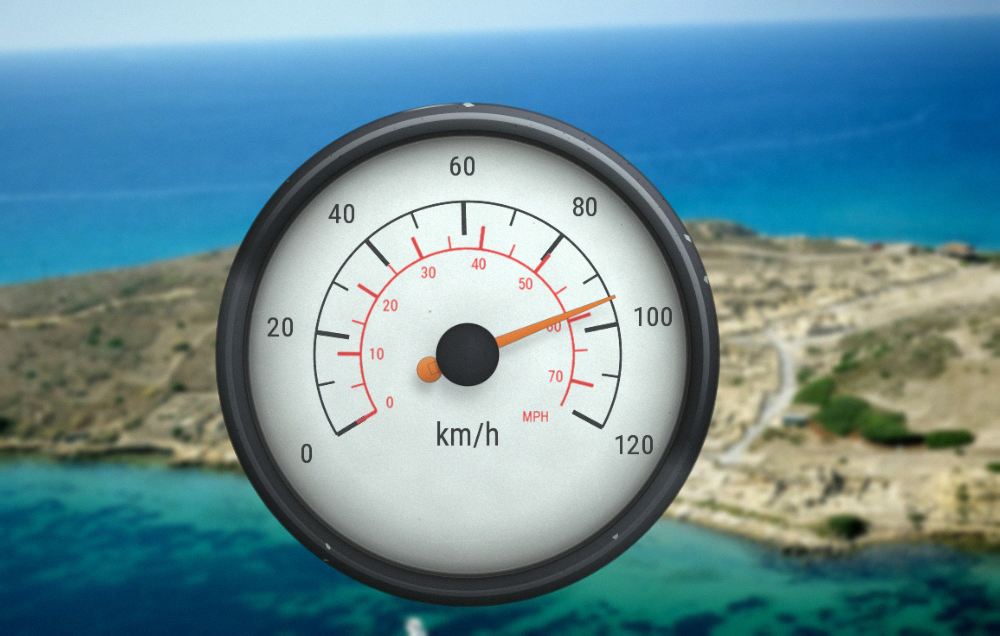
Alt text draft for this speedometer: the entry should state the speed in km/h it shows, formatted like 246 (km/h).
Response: 95 (km/h)
